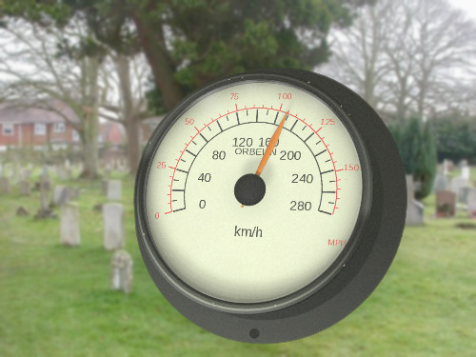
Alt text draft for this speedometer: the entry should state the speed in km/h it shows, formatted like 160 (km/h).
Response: 170 (km/h)
